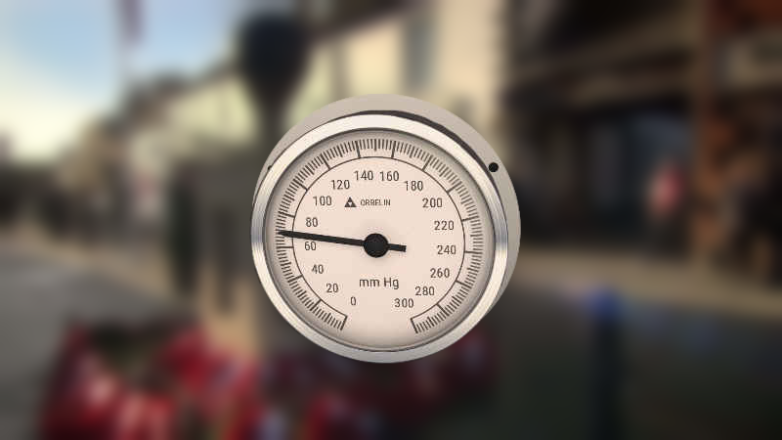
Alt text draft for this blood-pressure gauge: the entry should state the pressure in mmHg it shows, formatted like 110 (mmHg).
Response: 70 (mmHg)
